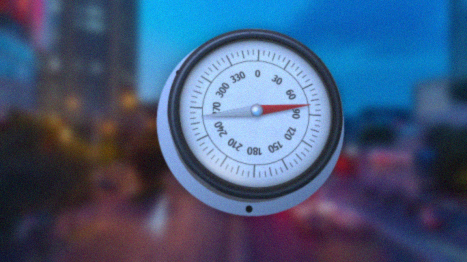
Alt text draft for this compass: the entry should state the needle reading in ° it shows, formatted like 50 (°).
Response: 80 (°)
